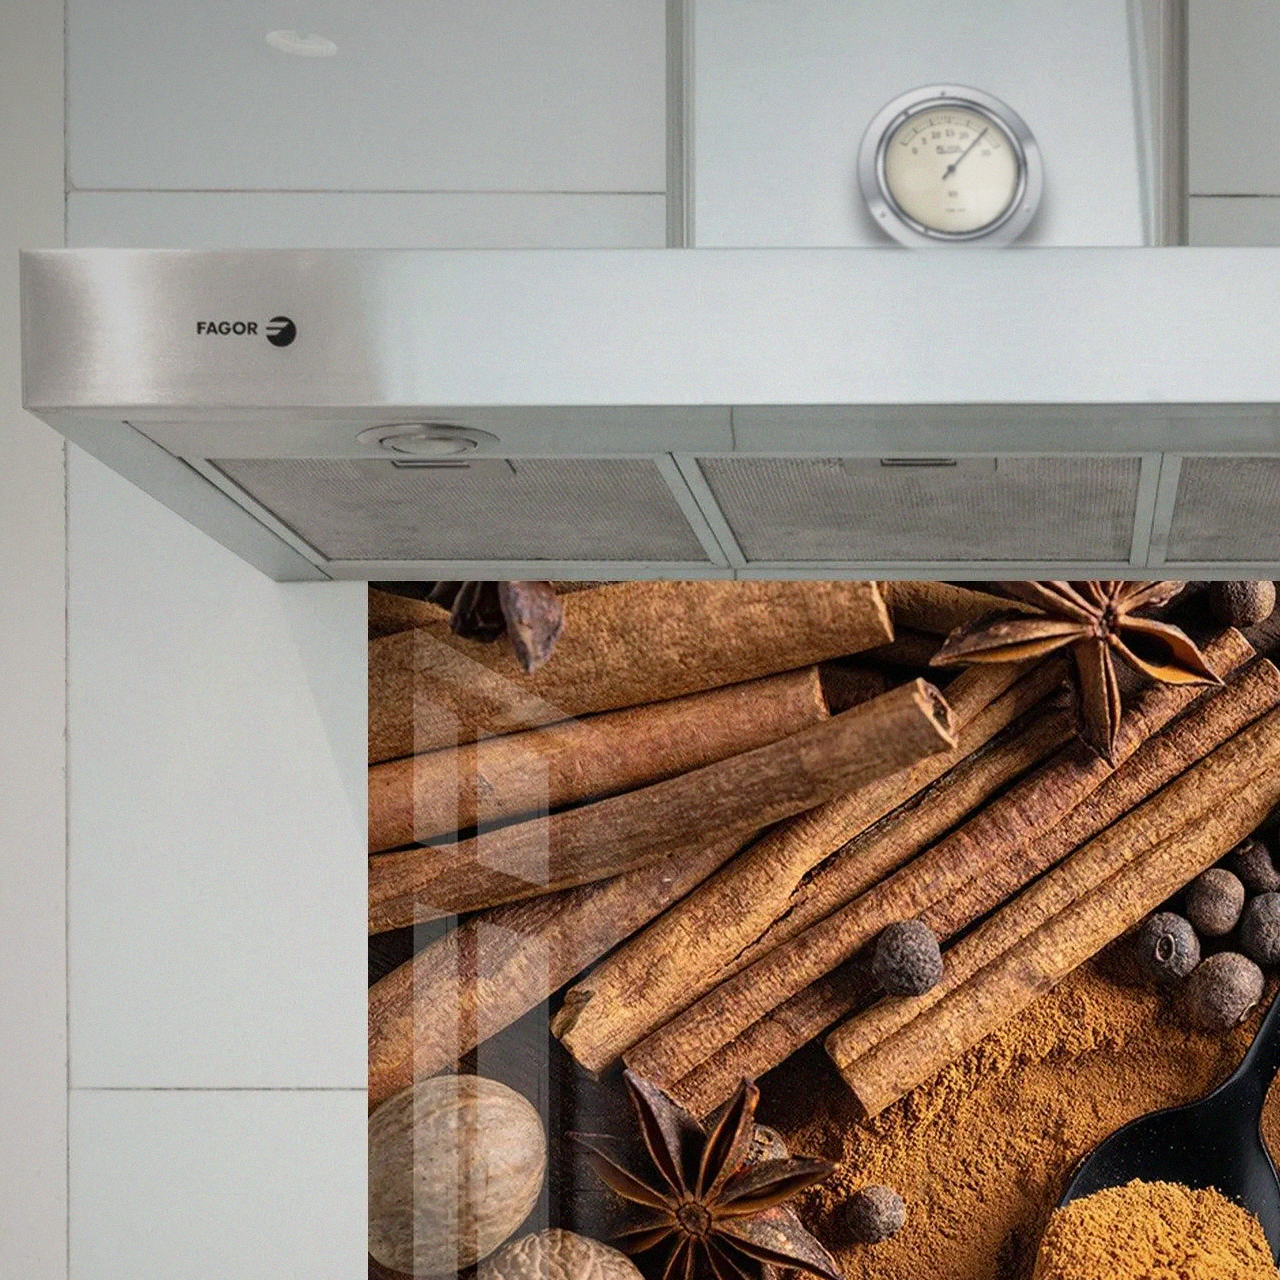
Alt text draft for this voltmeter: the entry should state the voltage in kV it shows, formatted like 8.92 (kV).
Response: 25 (kV)
